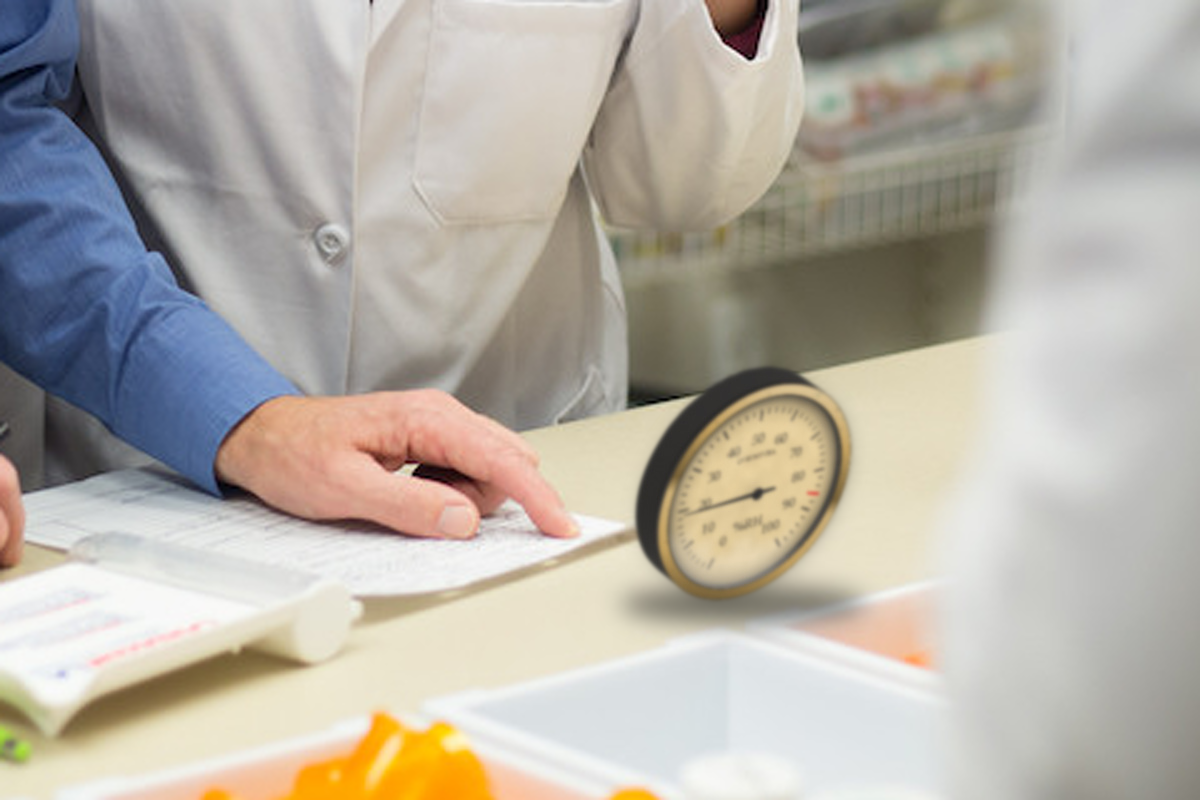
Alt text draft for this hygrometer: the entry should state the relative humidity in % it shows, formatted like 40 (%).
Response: 20 (%)
